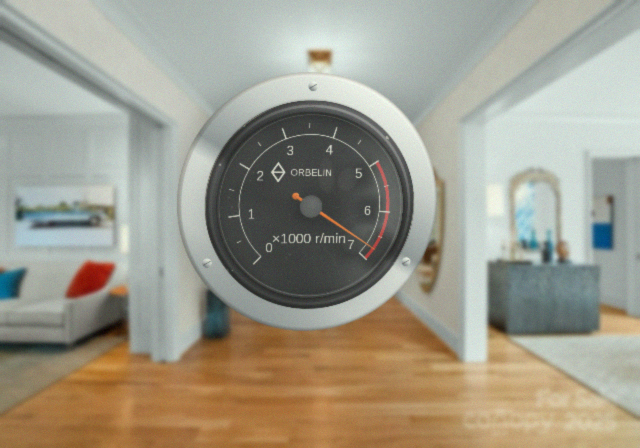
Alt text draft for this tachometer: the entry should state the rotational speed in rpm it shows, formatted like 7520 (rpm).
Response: 6750 (rpm)
